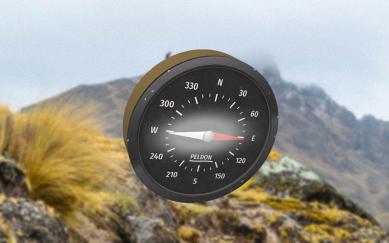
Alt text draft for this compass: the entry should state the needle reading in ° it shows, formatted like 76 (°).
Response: 90 (°)
